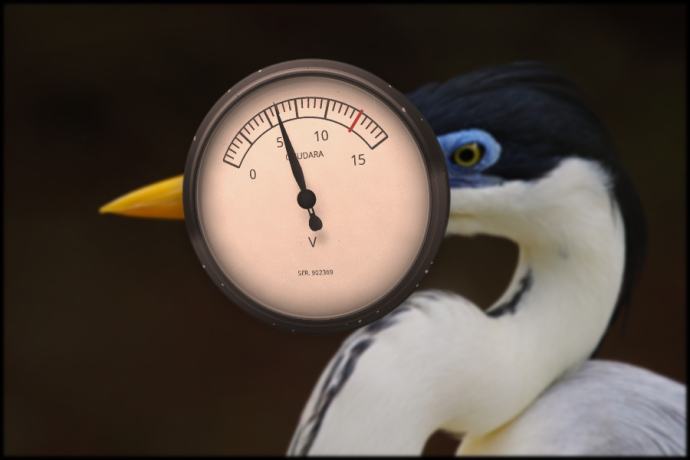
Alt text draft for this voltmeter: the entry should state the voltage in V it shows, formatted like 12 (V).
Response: 6 (V)
